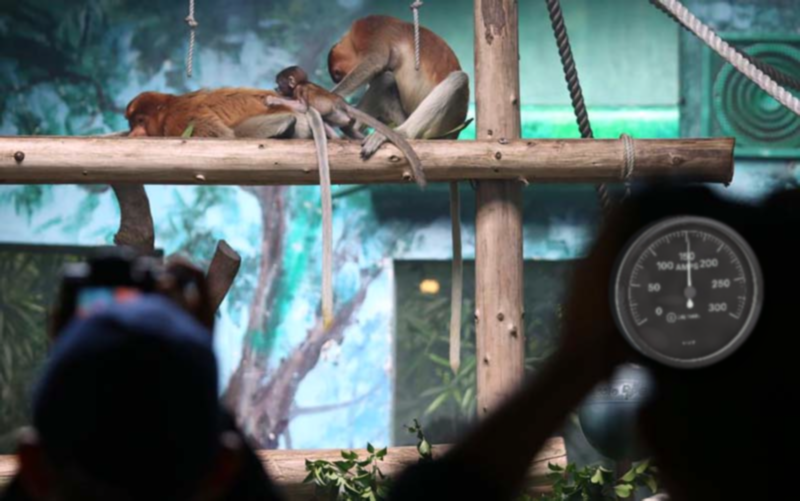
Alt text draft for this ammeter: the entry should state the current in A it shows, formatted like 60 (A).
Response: 150 (A)
